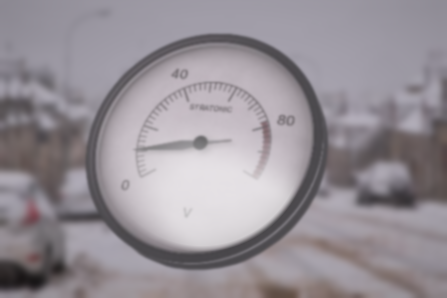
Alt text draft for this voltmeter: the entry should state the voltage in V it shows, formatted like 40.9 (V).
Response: 10 (V)
